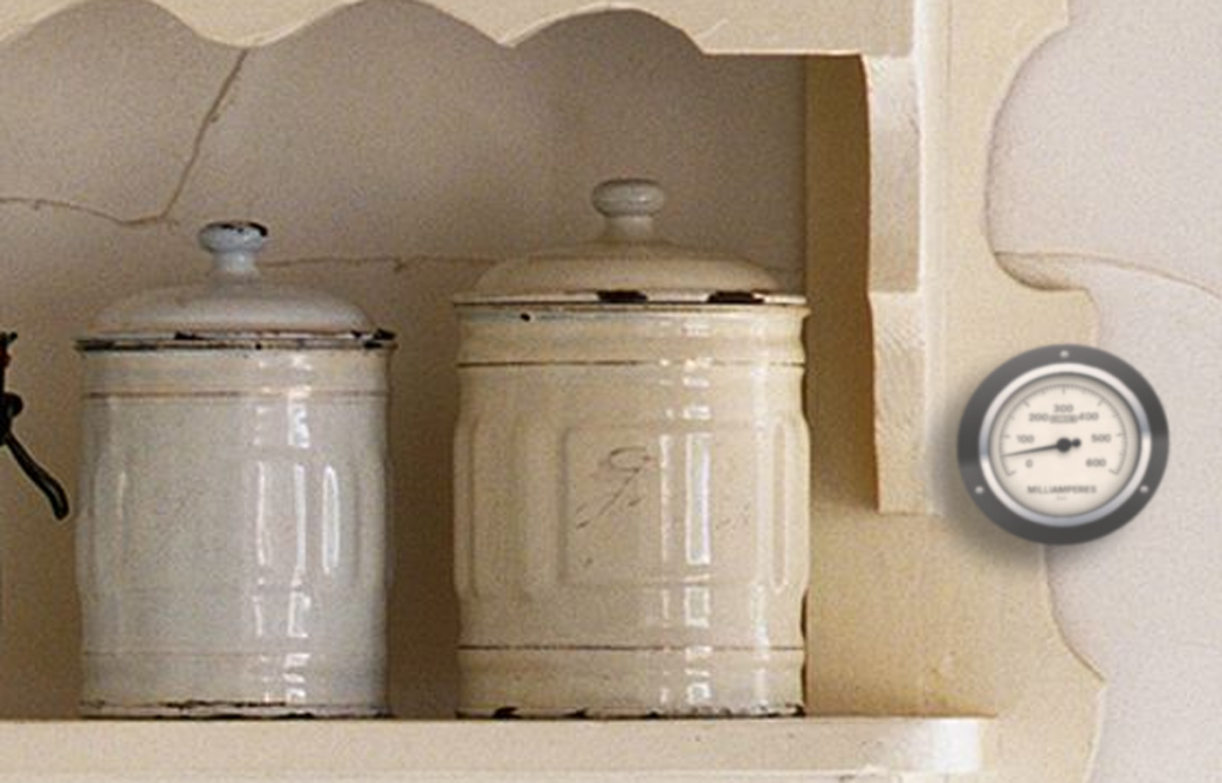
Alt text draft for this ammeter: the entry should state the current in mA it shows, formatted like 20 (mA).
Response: 50 (mA)
